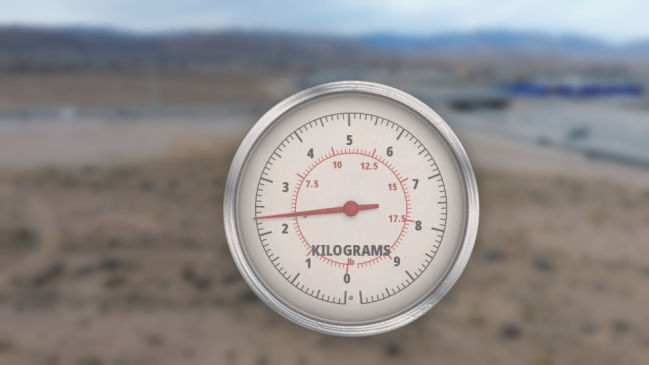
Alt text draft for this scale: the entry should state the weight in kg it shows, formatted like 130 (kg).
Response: 2.3 (kg)
